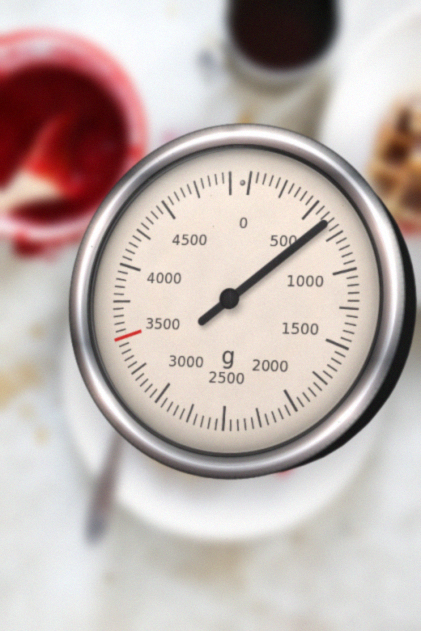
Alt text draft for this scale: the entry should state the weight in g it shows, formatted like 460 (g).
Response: 650 (g)
